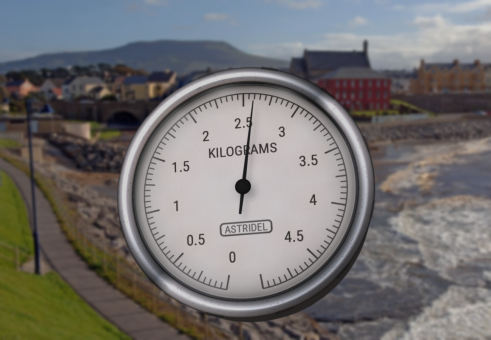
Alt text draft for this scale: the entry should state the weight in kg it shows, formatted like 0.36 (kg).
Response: 2.6 (kg)
